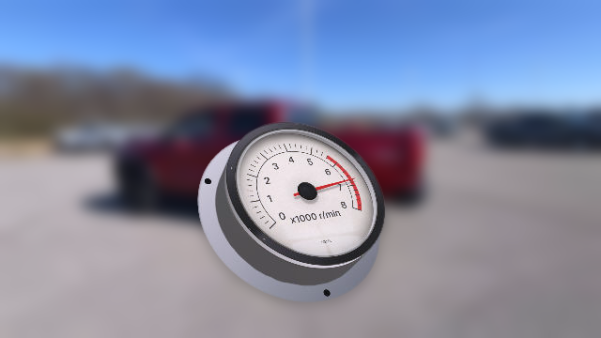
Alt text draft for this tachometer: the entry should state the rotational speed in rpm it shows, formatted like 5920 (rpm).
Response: 6800 (rpm)
